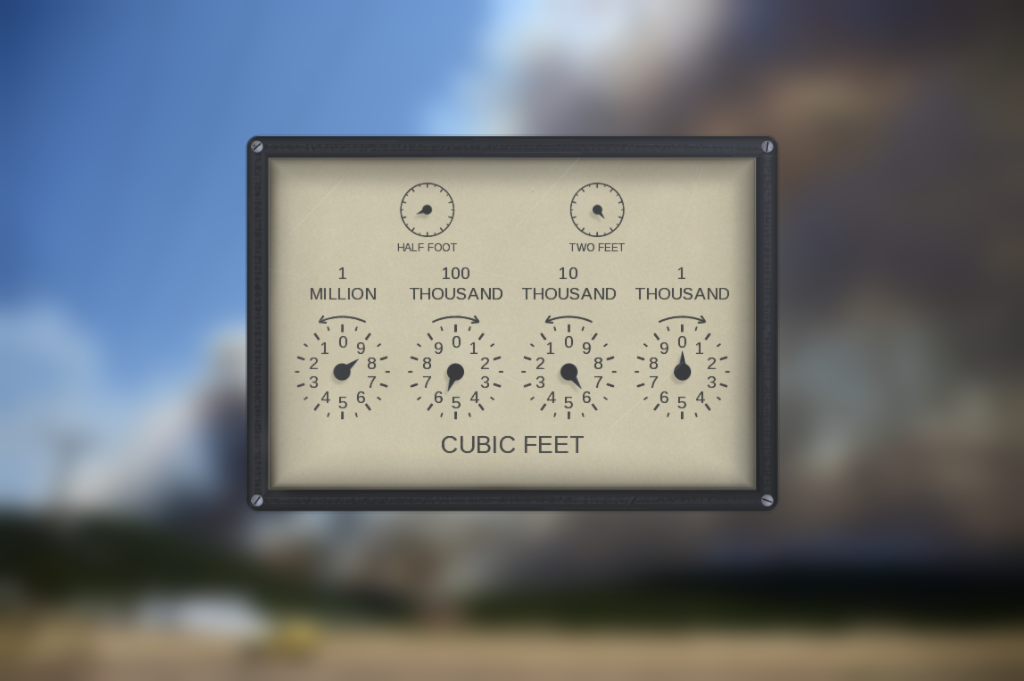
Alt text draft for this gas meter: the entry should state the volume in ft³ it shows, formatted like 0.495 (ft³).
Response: 856000 (ft³)
